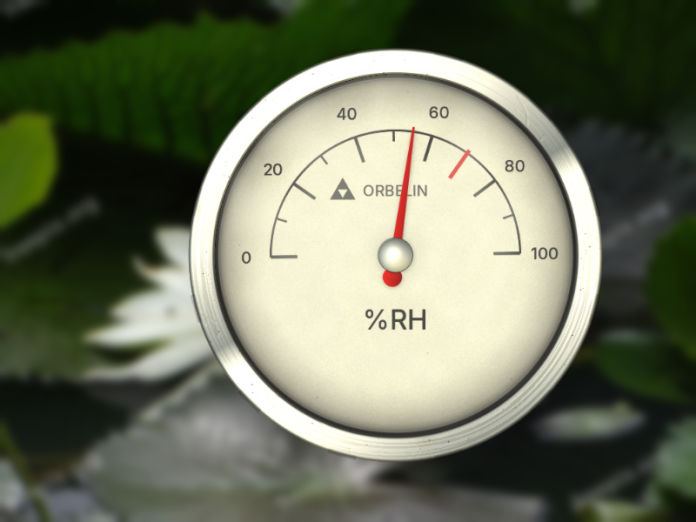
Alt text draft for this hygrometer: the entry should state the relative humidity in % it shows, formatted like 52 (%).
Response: 55 (%)
